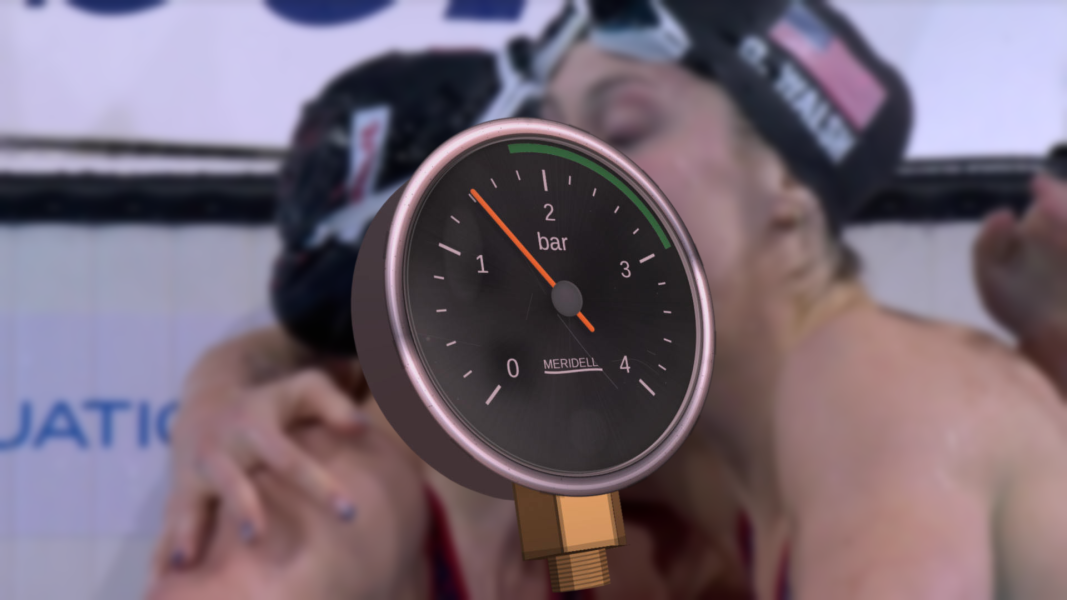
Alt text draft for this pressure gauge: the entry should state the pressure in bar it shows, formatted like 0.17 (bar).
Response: 1.4 (bar)
